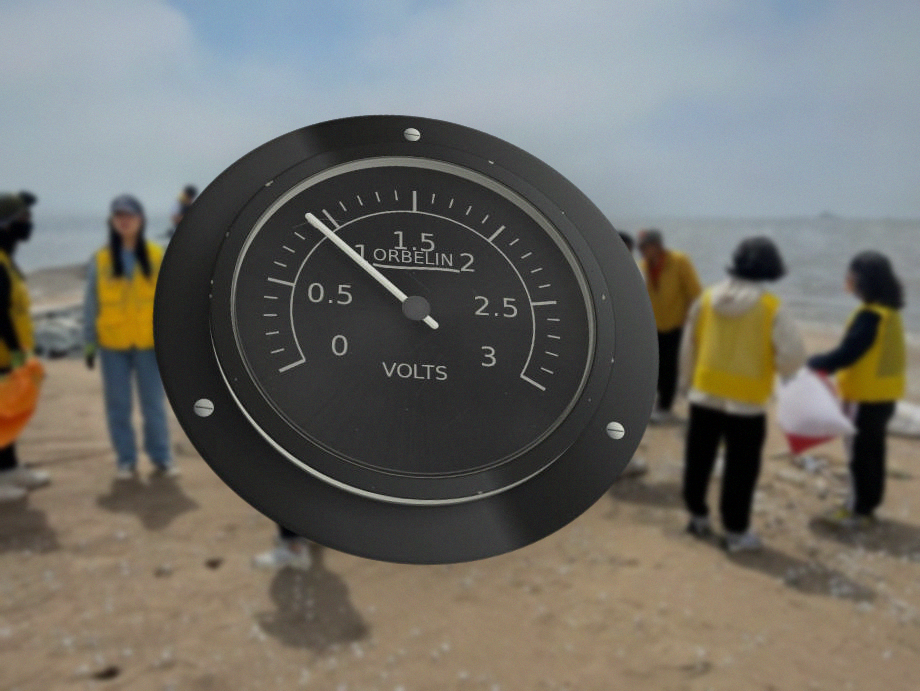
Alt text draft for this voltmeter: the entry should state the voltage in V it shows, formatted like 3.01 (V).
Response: 0.9 (V)
